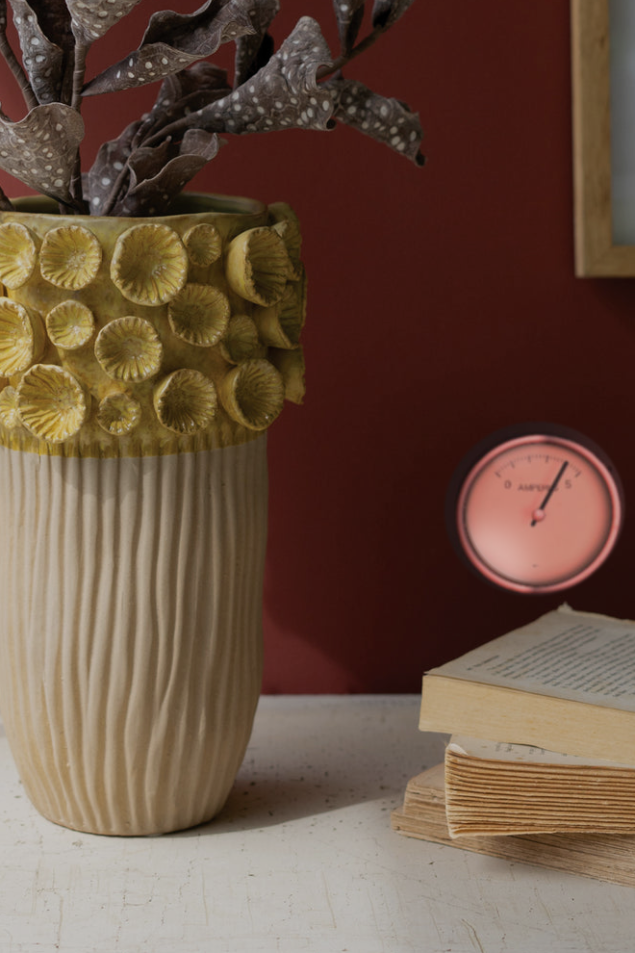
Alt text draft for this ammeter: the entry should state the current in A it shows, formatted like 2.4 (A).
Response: 4 (A)
